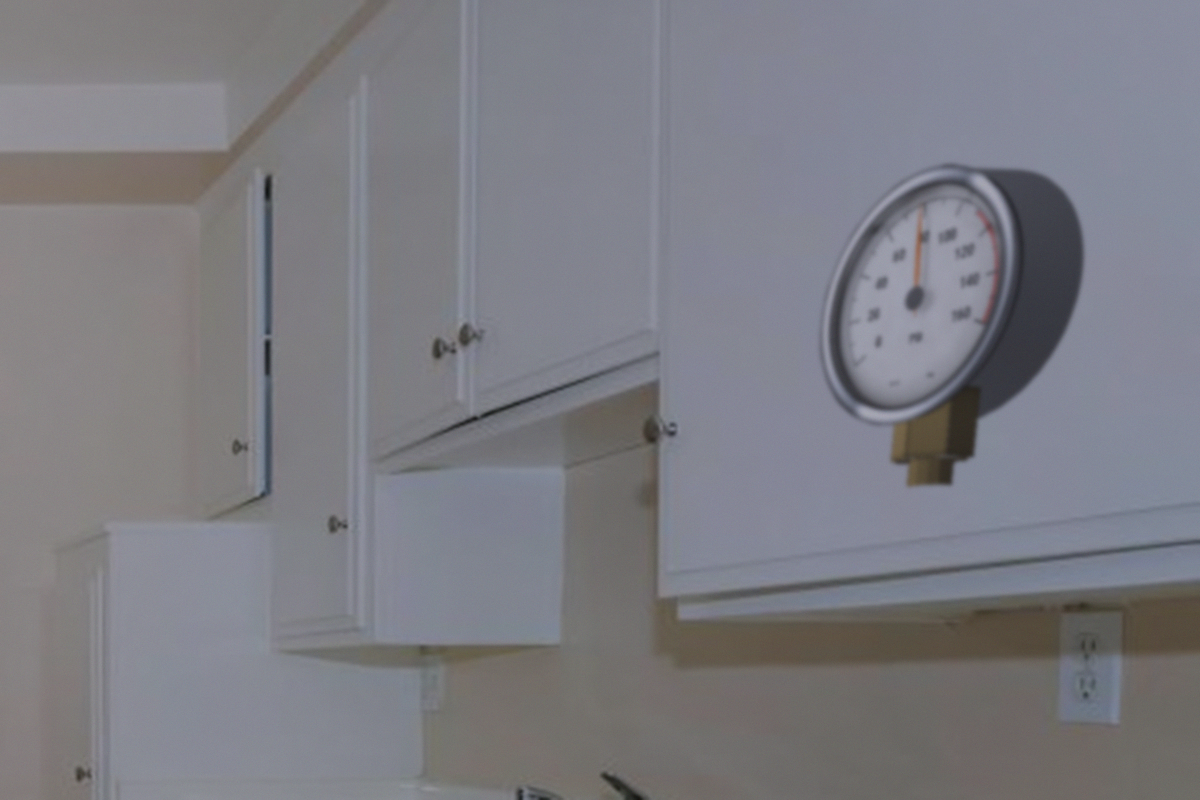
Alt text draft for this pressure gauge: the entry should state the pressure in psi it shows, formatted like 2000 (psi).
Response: 80 (psi)
